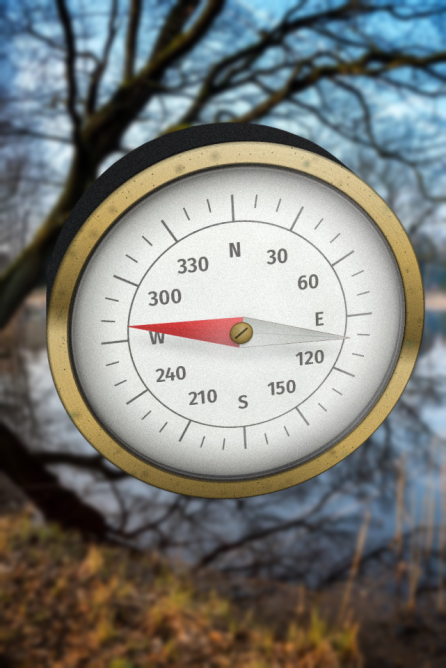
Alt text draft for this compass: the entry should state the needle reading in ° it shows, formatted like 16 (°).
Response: 280 (°)
